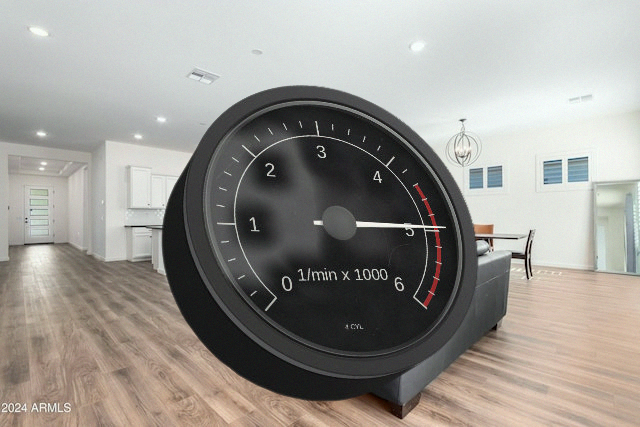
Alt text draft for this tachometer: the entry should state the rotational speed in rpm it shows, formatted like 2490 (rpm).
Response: 5000 (rpm)
